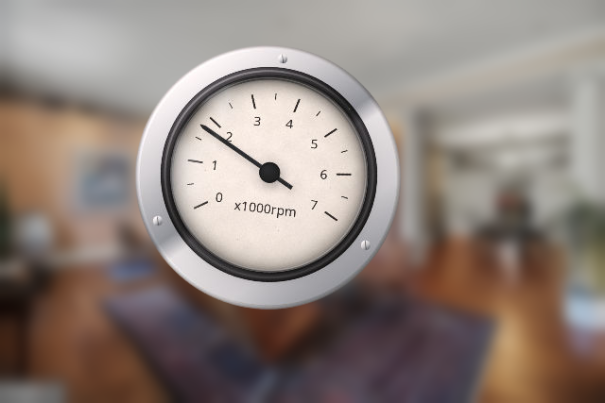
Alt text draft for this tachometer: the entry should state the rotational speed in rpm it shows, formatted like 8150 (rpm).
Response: 1750 (rpm)
